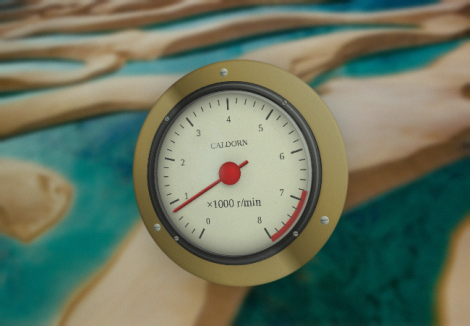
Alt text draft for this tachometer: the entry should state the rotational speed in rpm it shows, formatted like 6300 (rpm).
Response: 800 (rpm)
